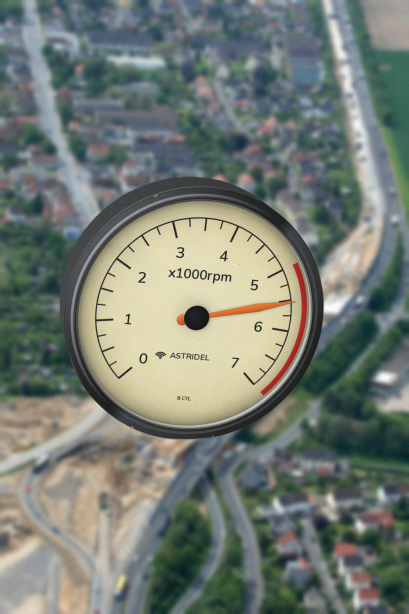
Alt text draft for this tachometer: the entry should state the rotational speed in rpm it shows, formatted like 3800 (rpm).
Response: 5500 (rpm)
